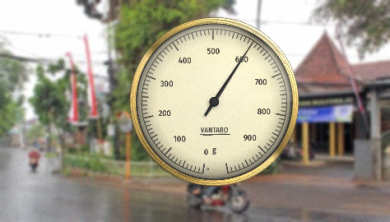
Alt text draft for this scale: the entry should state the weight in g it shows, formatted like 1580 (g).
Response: 600 (g)
